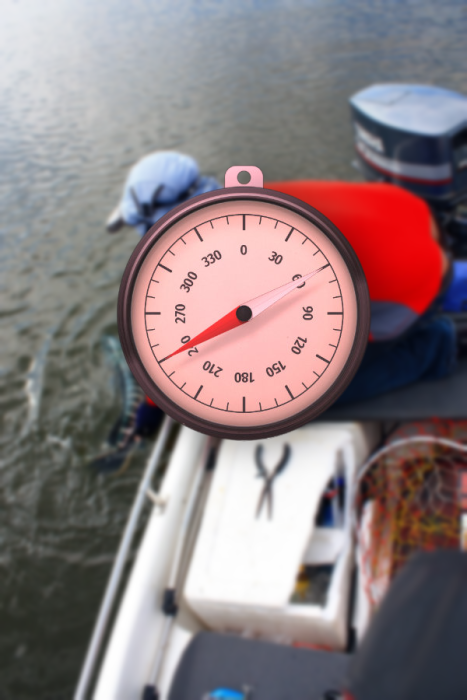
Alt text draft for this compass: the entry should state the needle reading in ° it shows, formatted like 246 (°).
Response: 240 (°)
